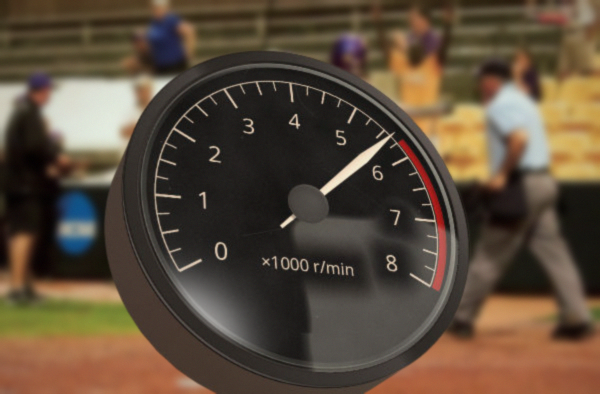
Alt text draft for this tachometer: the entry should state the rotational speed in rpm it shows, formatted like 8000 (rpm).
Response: 5625 (rpm)
